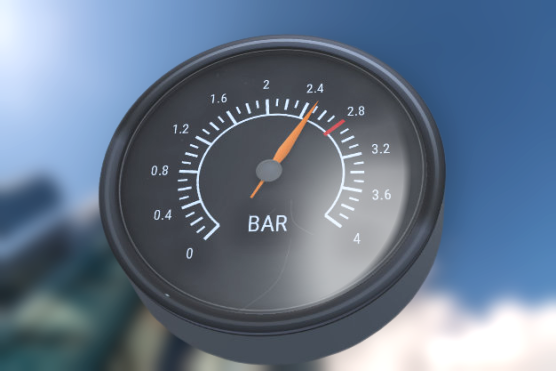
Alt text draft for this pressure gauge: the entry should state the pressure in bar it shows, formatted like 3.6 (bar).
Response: 2.5 (bar)
